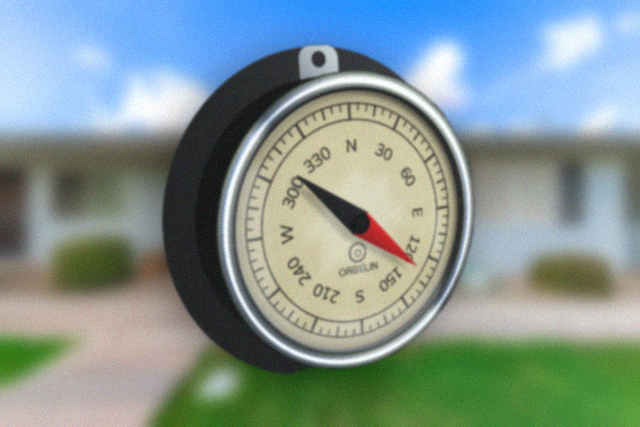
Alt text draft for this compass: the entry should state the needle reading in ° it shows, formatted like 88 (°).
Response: 130 (°)
